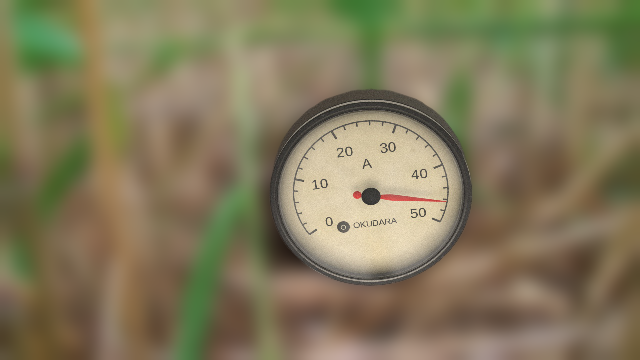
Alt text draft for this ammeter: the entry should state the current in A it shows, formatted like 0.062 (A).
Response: 46 (A)
